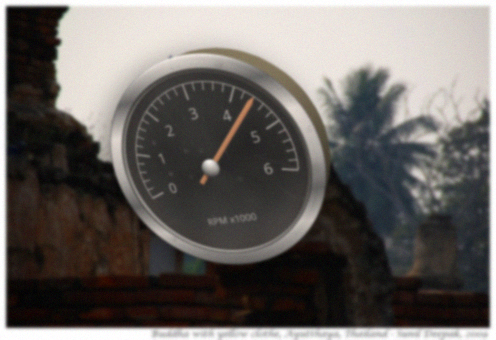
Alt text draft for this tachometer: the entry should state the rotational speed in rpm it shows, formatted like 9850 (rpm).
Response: 4400 (rpm)
